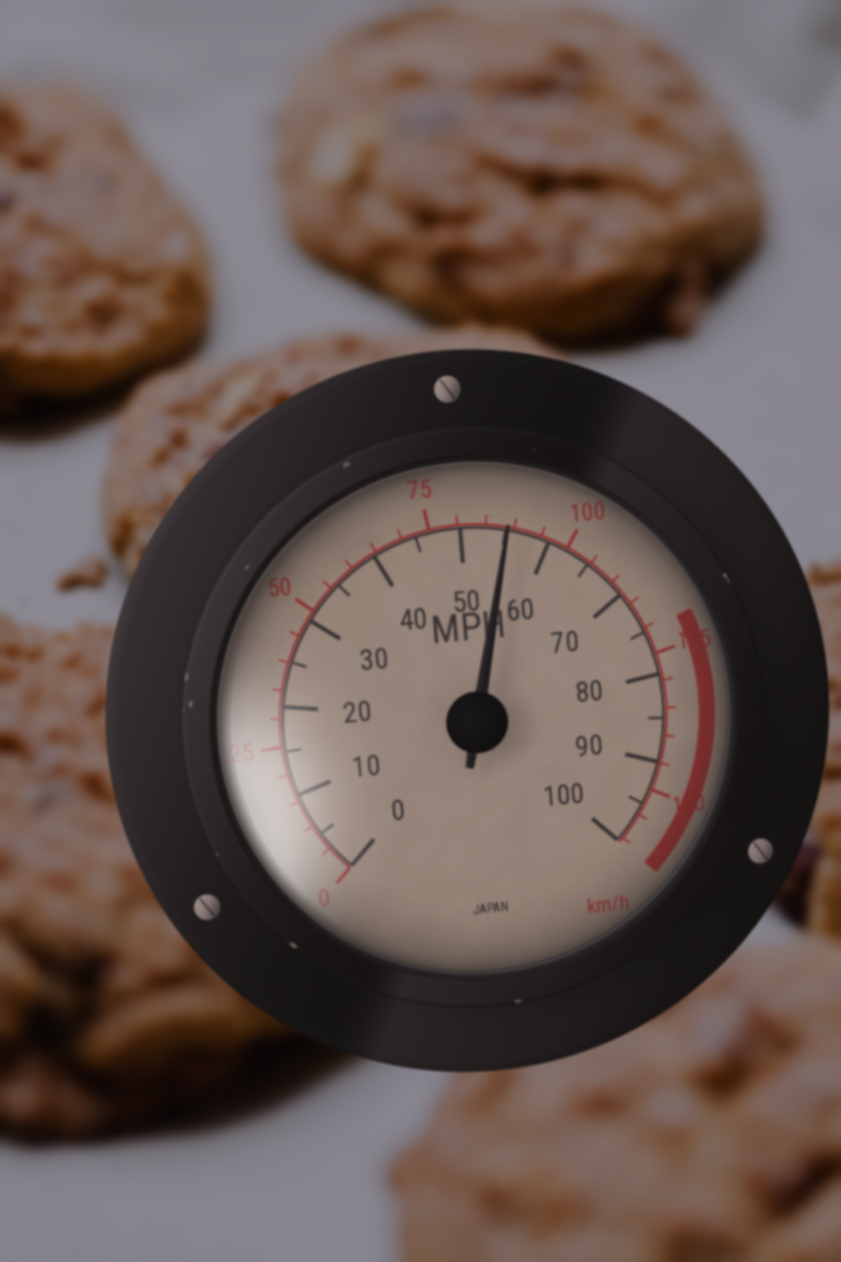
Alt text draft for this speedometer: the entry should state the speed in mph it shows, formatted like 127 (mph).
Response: 55 (mph)
